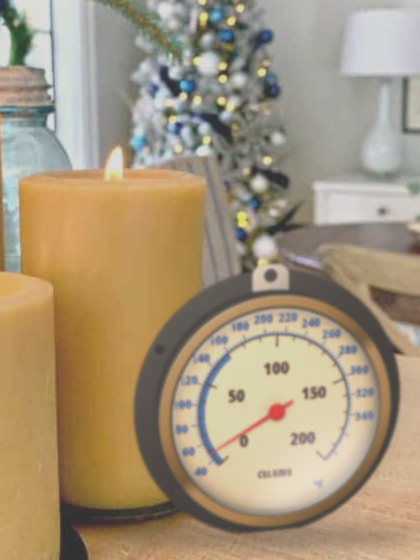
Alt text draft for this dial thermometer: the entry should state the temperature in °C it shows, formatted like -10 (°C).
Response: 10 (°C)
